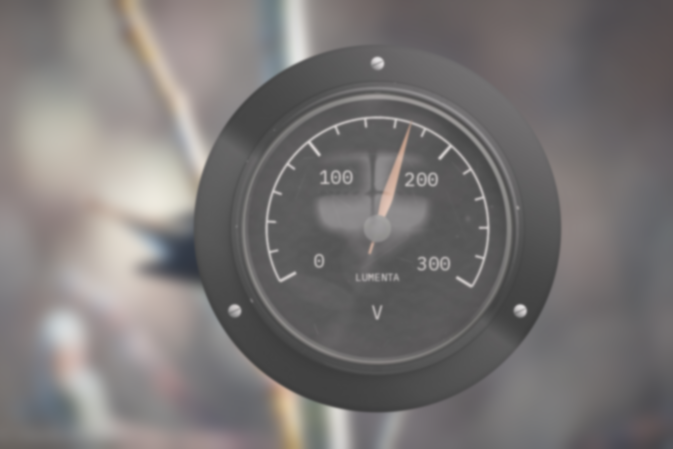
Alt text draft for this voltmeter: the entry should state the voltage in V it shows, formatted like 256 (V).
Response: 170 (V)
